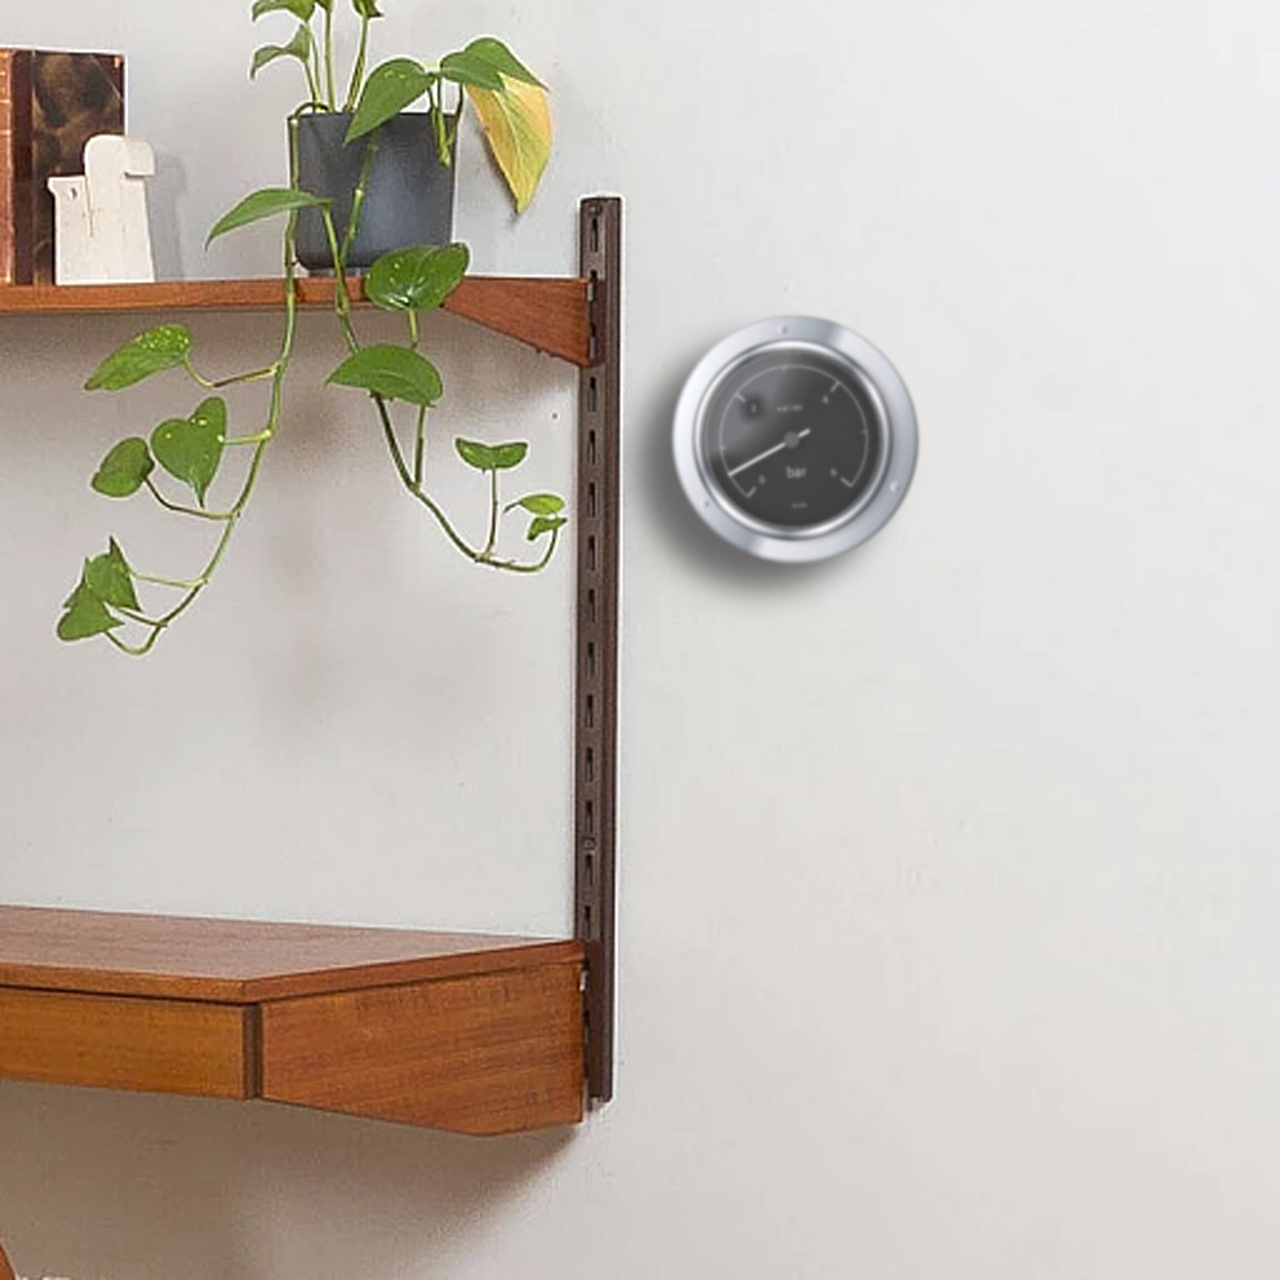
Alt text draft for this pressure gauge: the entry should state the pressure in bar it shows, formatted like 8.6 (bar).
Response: 0.5 (bar)
